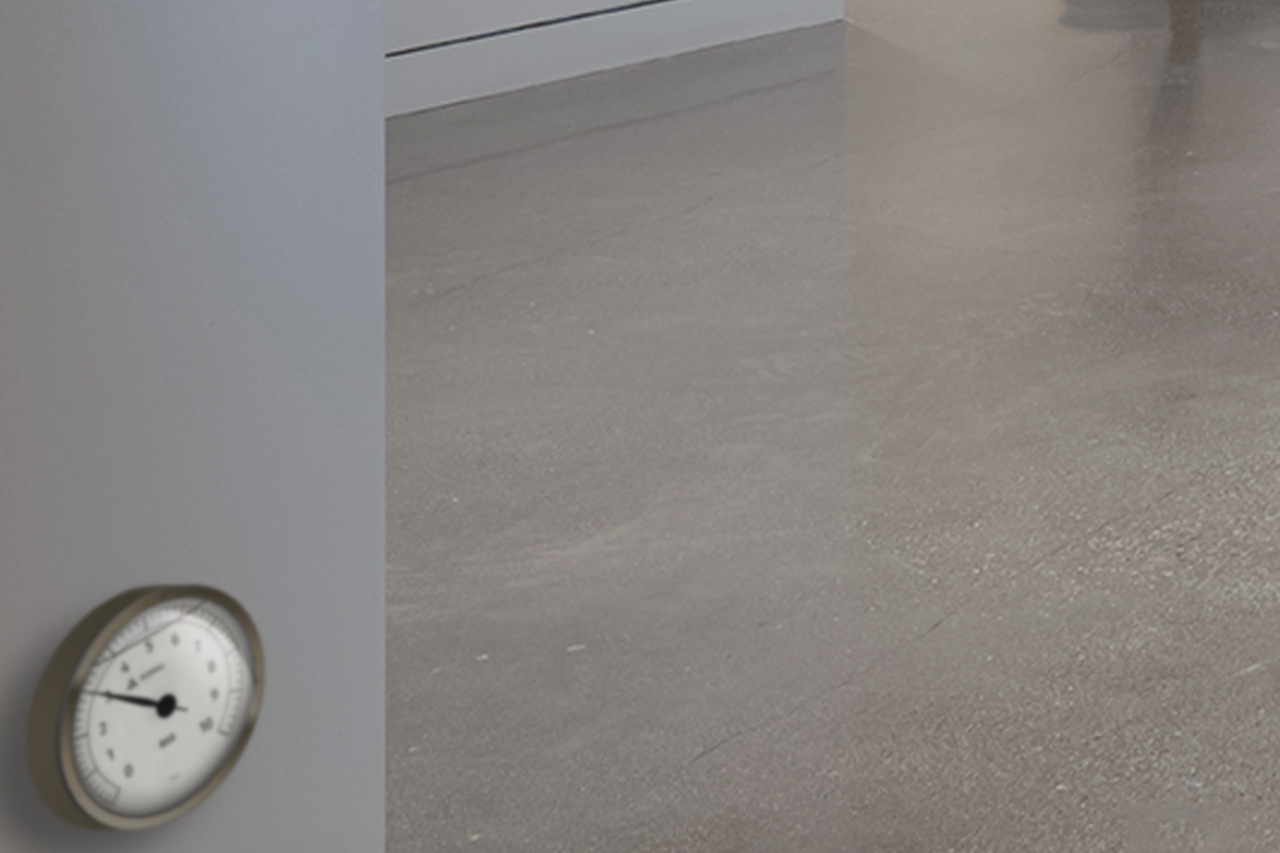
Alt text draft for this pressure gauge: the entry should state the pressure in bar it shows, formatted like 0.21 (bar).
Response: 3 (bar)
